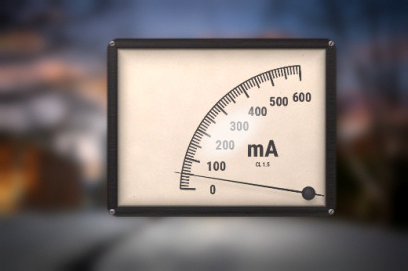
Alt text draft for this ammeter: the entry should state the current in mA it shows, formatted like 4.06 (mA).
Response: 50 (mA)
